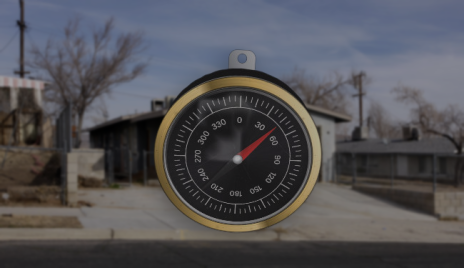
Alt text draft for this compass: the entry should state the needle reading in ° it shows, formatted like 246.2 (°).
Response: 45 (°)
